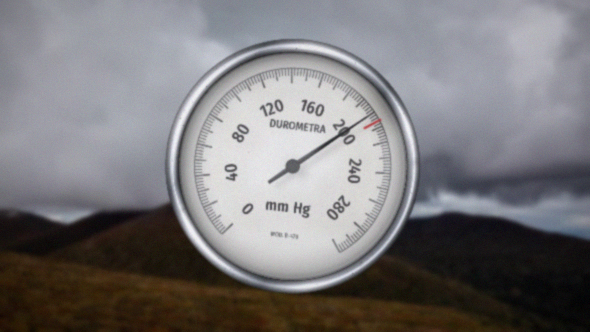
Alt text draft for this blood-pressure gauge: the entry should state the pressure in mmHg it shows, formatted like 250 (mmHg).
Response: 200 (mmHg)
